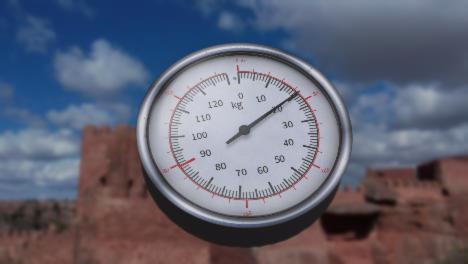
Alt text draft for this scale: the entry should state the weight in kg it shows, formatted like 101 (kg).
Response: 20 (kg)
